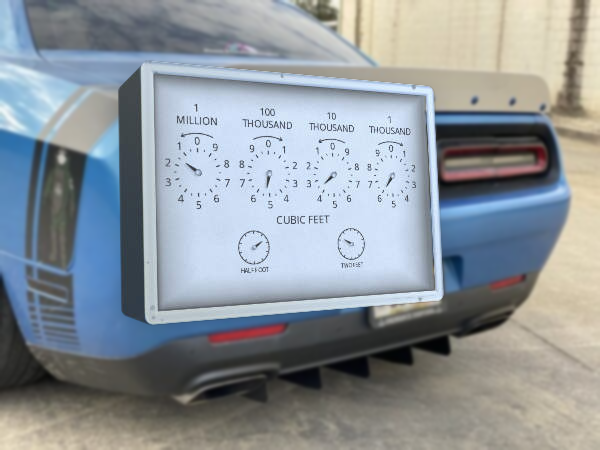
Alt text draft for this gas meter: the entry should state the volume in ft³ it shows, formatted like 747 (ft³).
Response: 153600 (ft³)
